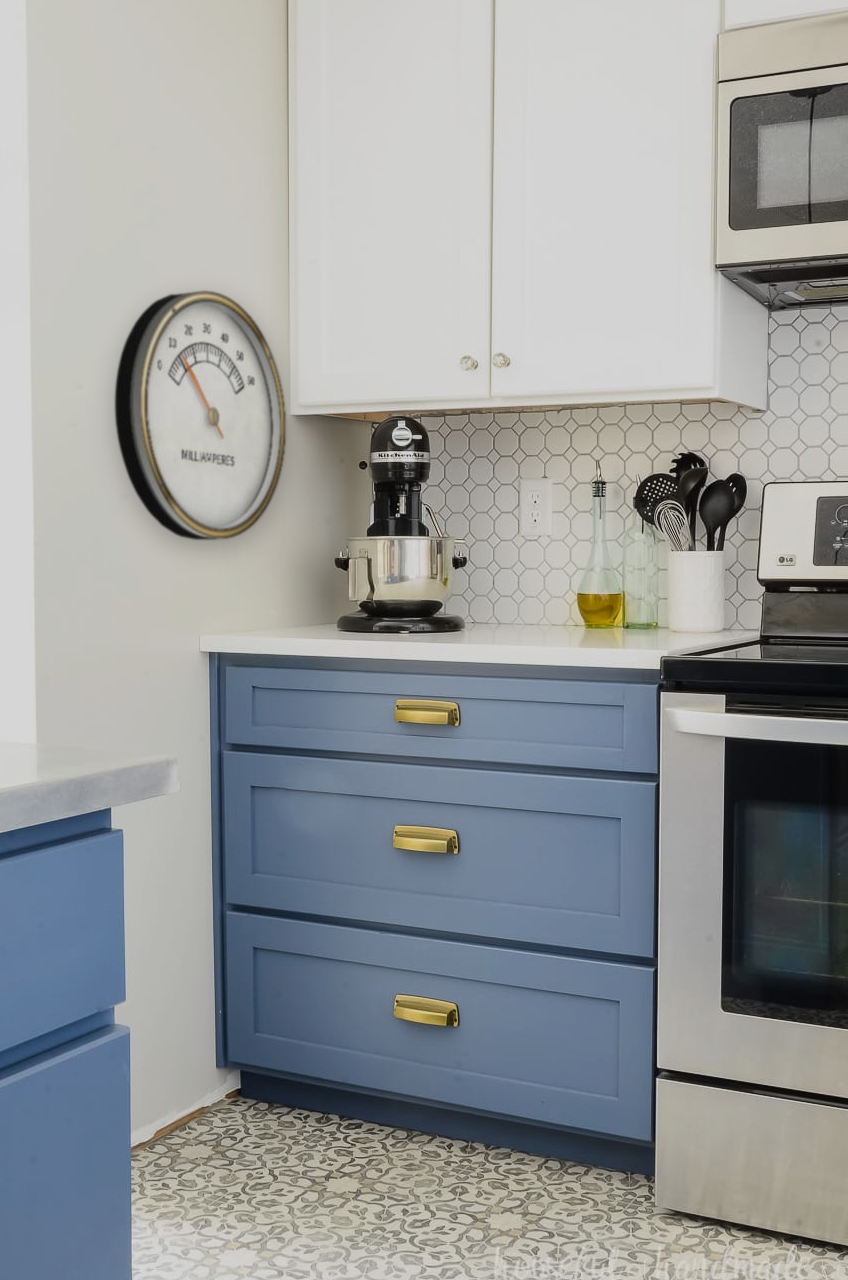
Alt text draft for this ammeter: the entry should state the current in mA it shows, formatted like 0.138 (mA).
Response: 10 (mA)
